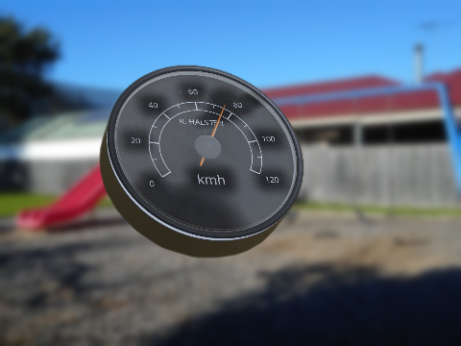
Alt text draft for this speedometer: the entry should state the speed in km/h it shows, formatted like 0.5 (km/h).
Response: 75 (km/h)
